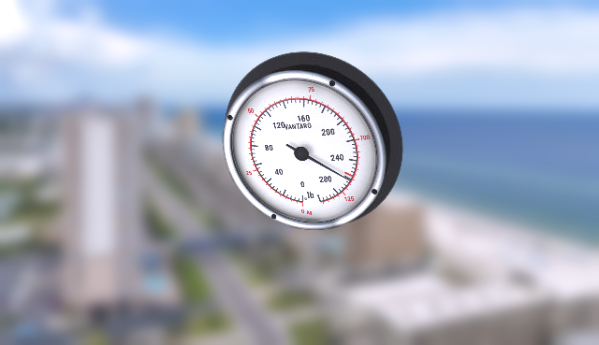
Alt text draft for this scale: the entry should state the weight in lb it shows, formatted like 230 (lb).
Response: 260 (lb)
